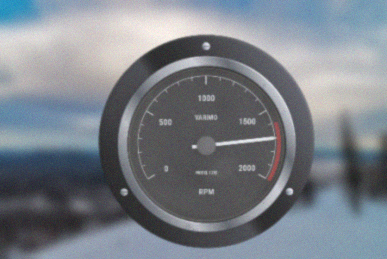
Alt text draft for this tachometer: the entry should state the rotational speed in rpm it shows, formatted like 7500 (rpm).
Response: 1700 (rpm)
